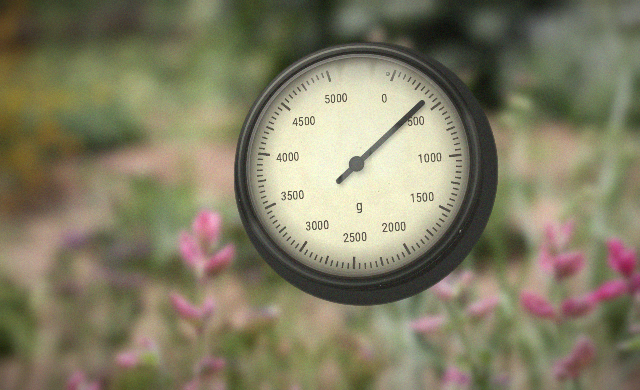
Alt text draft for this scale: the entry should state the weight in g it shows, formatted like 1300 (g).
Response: 400 (g)
